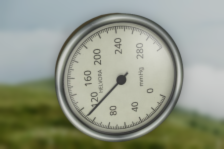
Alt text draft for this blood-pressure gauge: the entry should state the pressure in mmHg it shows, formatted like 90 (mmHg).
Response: 110 (mmHg)
